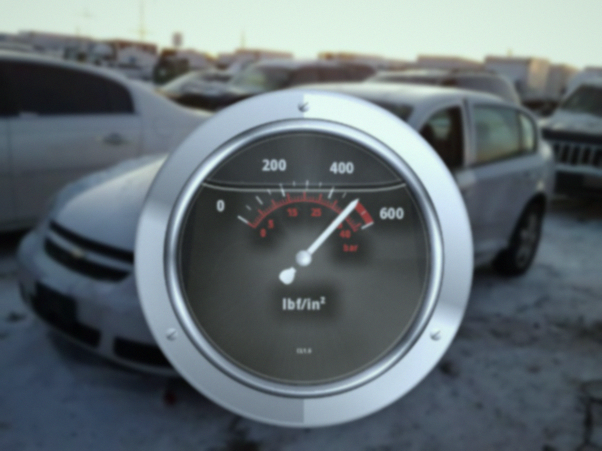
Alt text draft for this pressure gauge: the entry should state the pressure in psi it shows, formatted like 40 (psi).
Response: 500 (psi)
